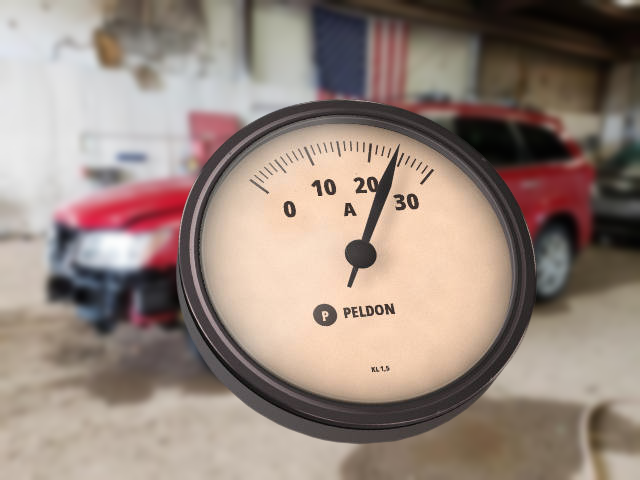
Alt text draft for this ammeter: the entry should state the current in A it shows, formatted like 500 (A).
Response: 24 (A)
